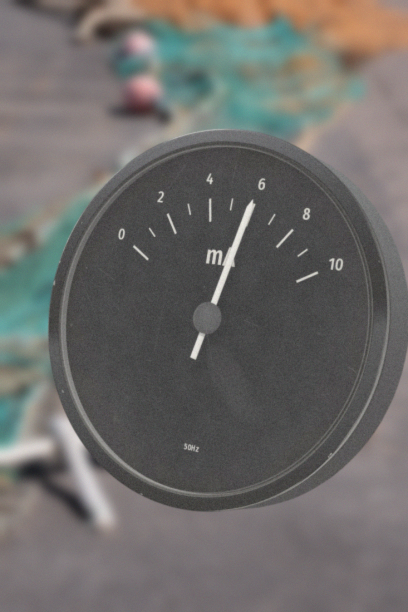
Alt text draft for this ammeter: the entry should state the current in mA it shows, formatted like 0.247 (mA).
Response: 6 (mA)
